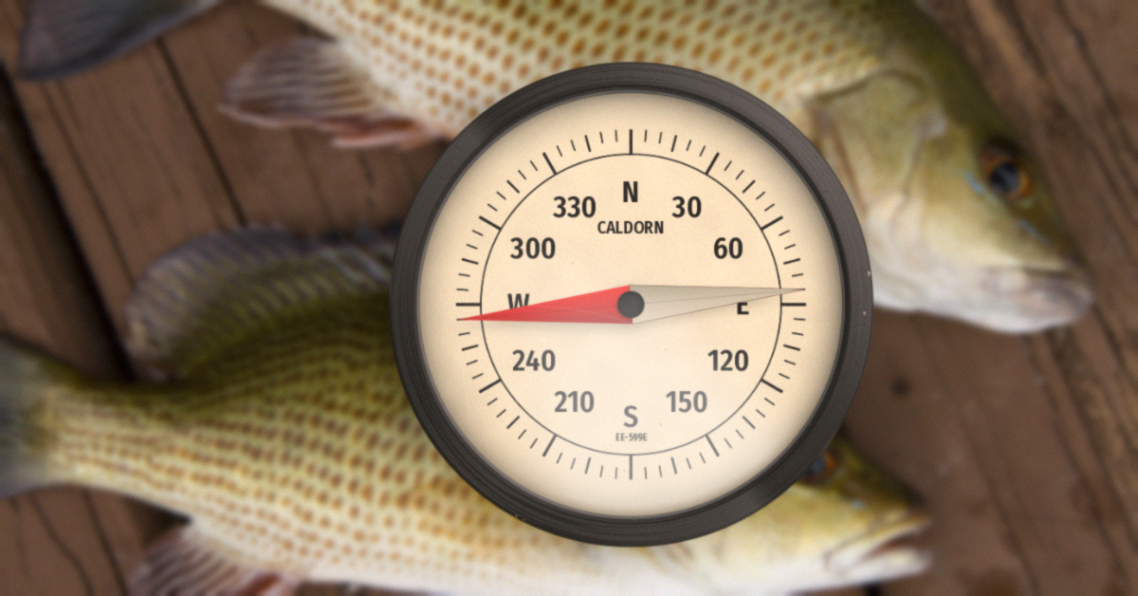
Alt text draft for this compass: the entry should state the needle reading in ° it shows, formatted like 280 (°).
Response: 265 (°)
